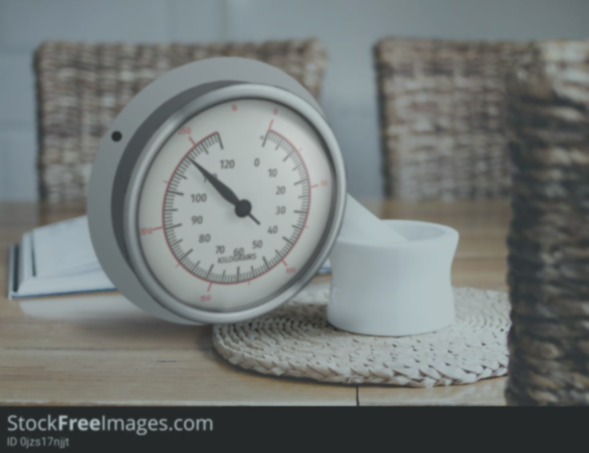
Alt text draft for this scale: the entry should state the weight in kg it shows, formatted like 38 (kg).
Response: 110 (kg)
